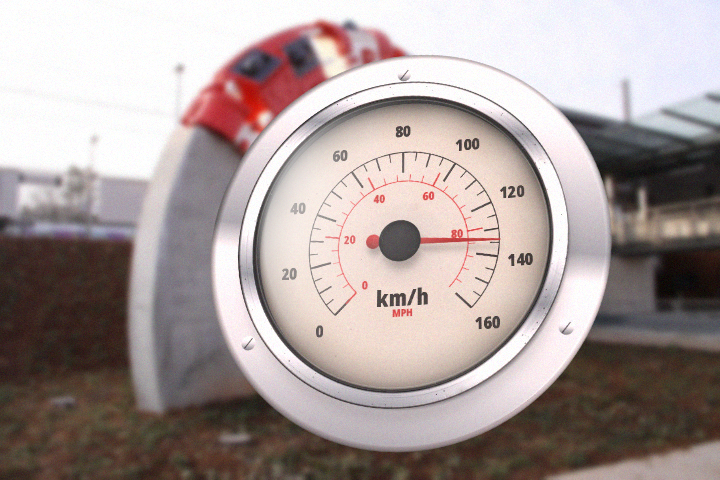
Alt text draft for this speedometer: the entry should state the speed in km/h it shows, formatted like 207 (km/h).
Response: 135 (km/h)
